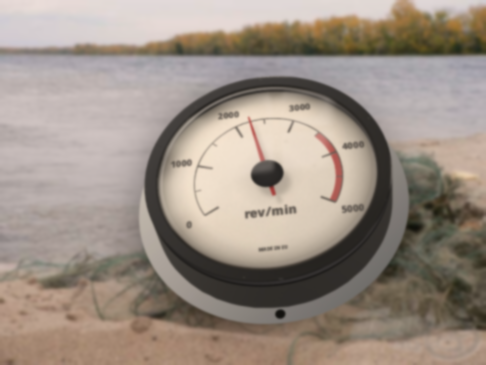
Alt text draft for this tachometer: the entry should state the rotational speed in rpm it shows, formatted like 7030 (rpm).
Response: 2250 (rpm)
